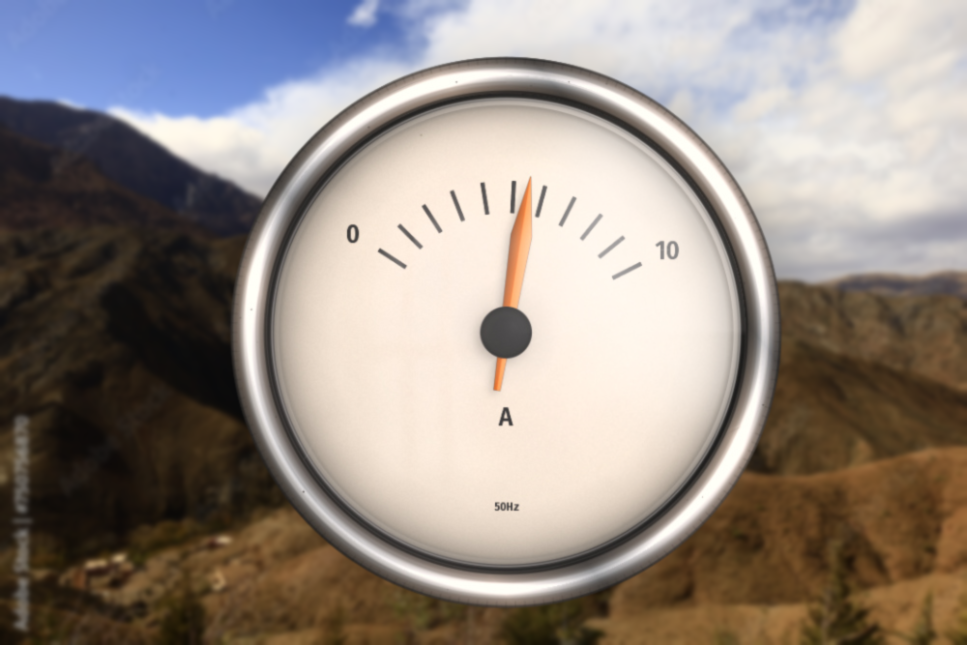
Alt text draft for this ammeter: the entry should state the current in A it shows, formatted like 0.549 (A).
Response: 5.5 (A)
